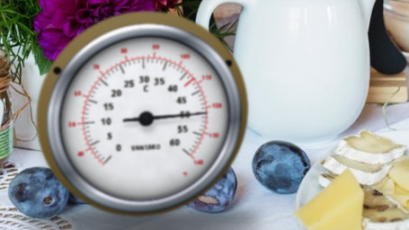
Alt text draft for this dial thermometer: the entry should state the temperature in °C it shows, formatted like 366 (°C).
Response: 50 (°C)
